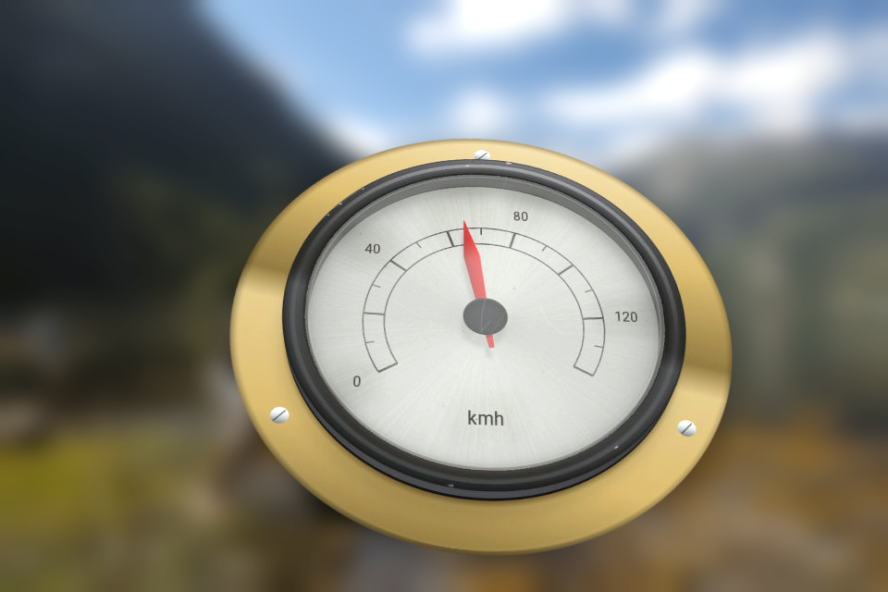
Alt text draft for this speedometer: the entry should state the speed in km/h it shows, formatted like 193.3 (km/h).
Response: 65 (km/h)
